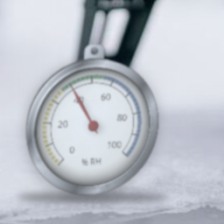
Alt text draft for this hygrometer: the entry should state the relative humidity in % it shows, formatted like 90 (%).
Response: 40 (%)
